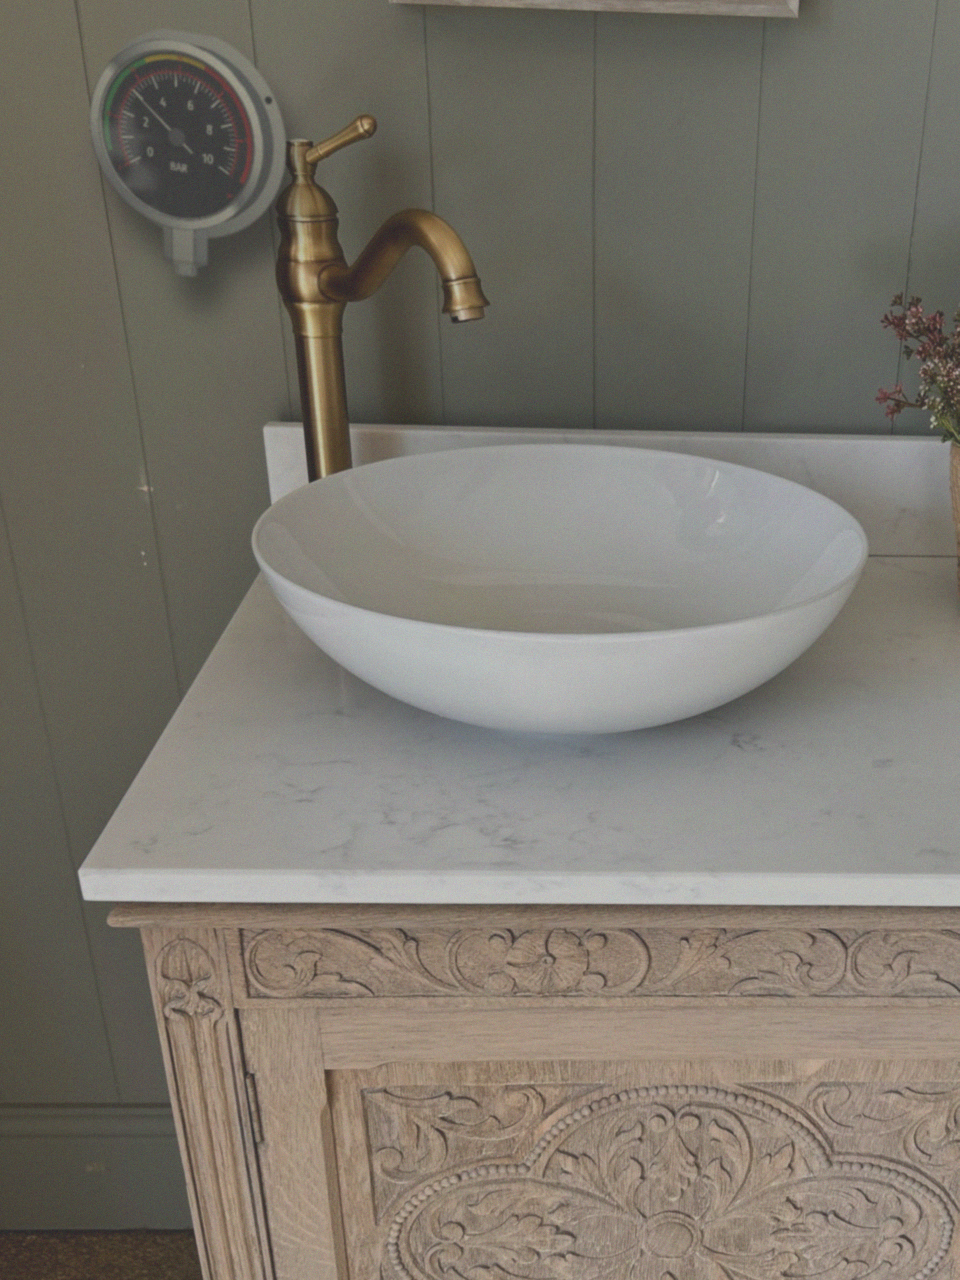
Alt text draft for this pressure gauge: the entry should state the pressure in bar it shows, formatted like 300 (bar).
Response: 3 (bar)
